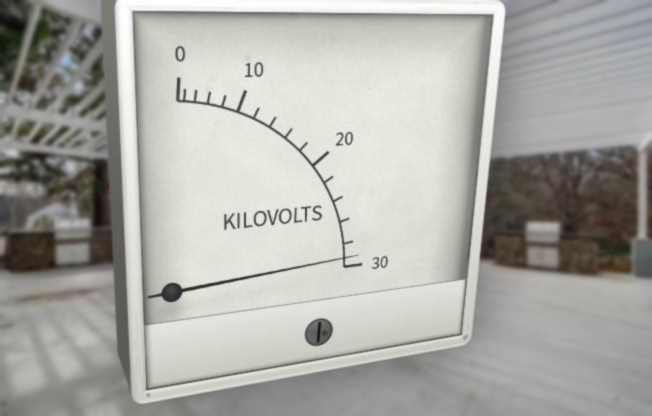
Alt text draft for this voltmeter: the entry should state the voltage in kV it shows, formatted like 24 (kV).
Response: 29 (kV)
